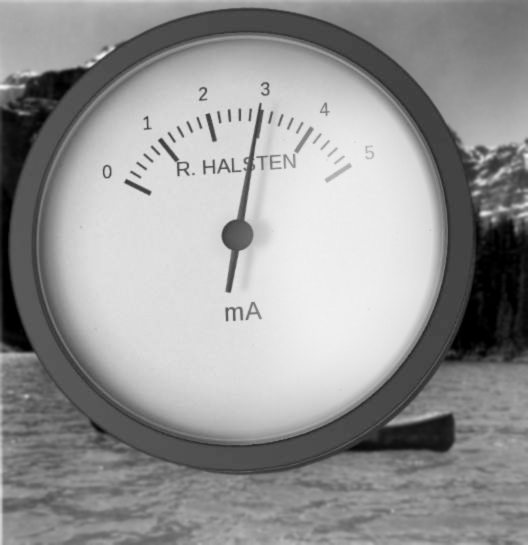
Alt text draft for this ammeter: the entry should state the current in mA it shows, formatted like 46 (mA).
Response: 3 (mA)
